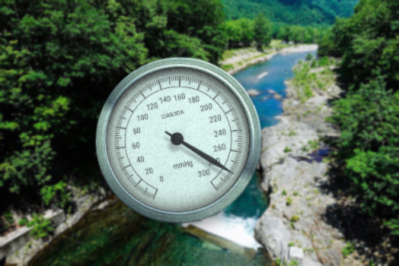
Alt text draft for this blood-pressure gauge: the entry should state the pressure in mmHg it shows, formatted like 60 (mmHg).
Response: 280 (mmHg)
